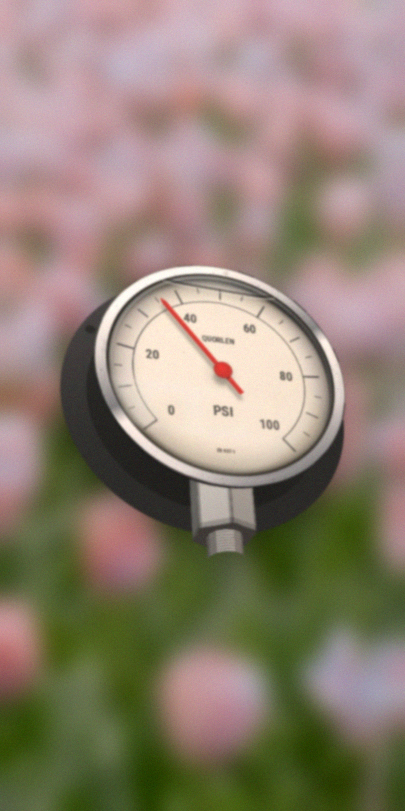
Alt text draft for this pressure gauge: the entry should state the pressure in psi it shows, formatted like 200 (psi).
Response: 35 (psi)
